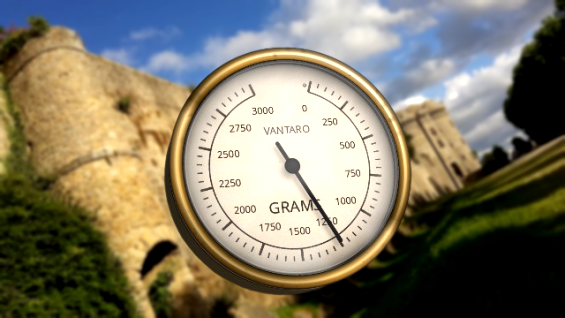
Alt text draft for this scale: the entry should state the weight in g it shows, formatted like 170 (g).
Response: 1250 (g)
